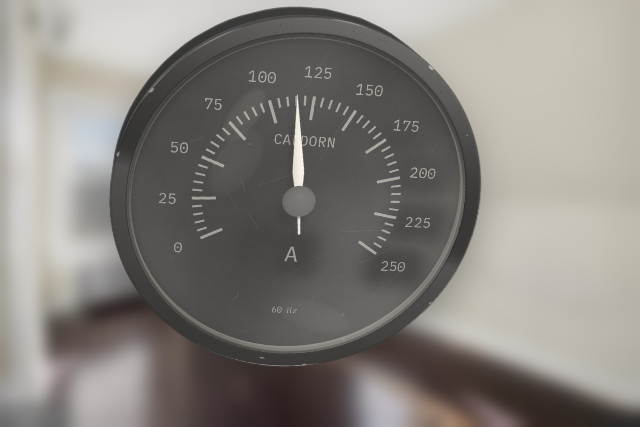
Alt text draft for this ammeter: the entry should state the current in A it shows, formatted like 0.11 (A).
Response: 115 (A)
